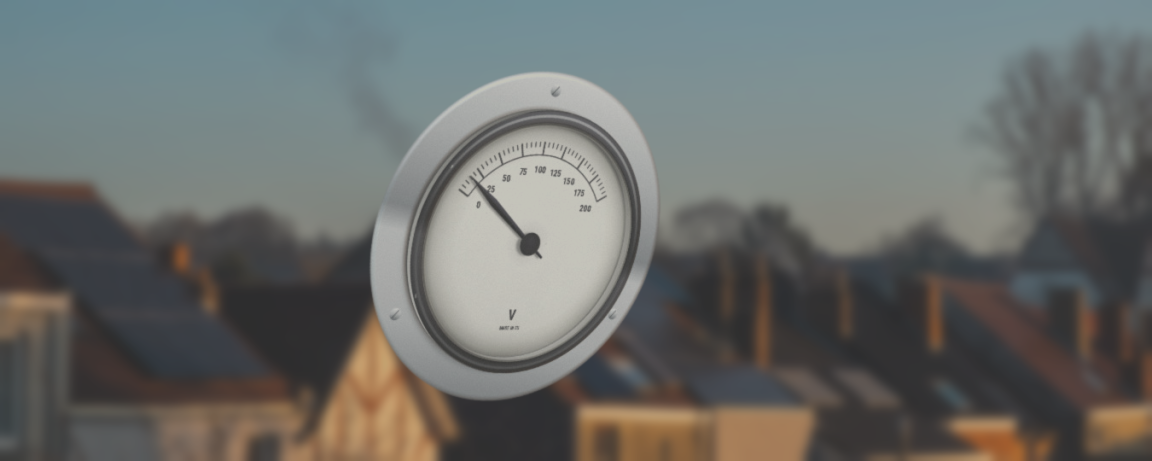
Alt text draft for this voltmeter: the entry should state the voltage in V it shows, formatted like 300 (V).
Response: 15 (V)
